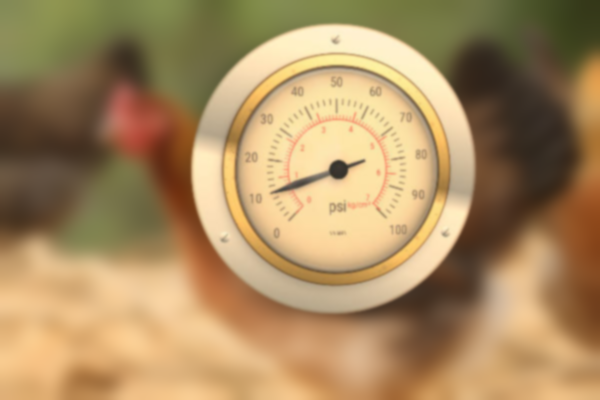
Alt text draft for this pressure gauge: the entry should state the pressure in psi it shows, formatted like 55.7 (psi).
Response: 10 (psi)
